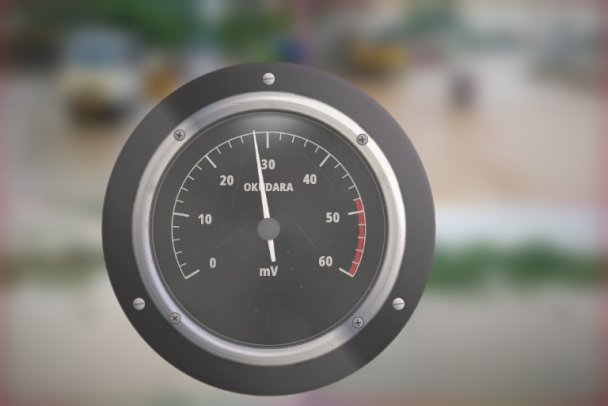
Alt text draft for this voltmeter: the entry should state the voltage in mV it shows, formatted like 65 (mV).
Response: 28 (mV)
